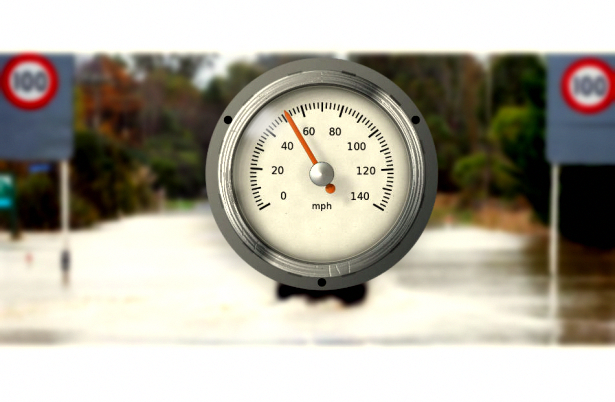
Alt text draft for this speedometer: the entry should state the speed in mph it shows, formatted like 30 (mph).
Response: 52 (mph)
